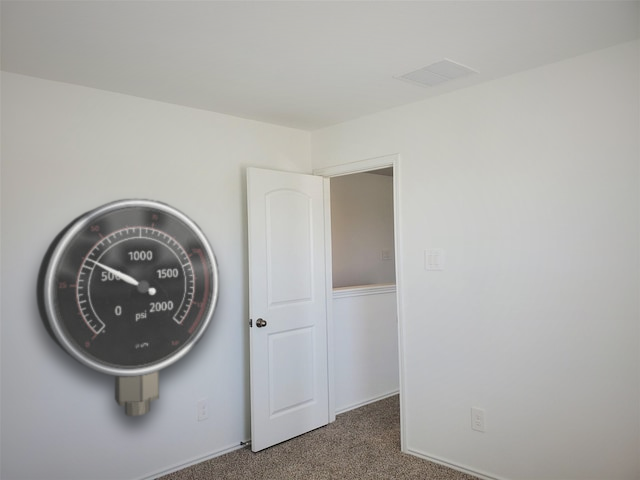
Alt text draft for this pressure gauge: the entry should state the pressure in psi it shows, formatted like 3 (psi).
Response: 550 (psi)
